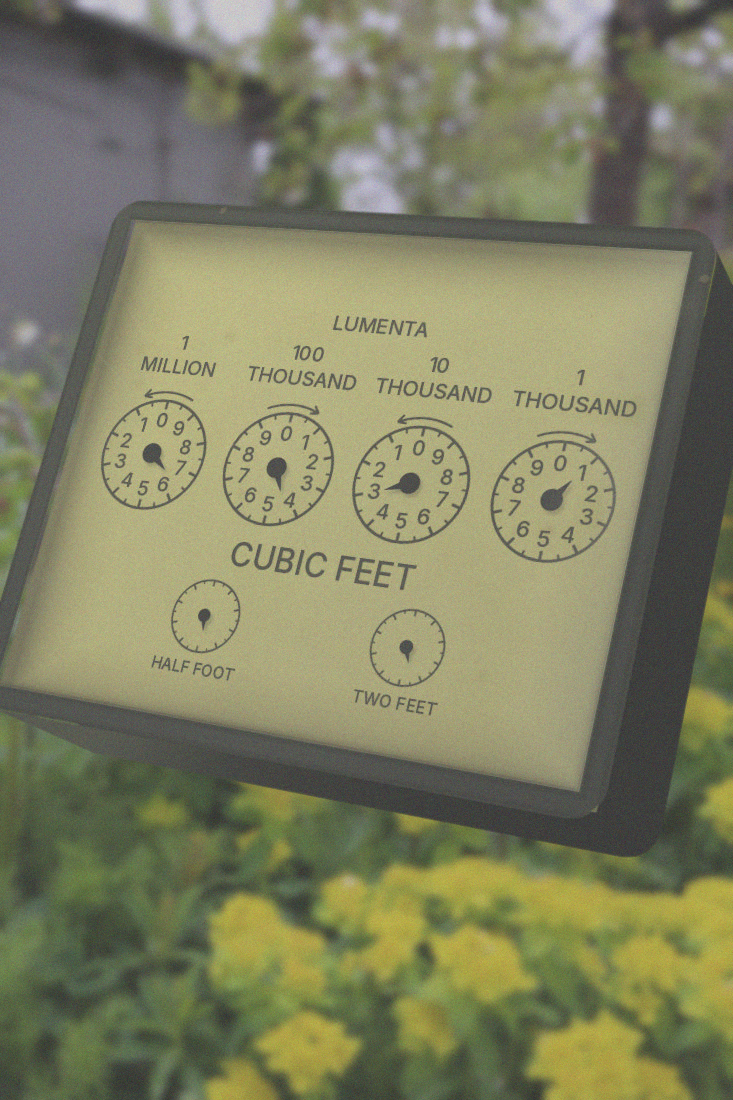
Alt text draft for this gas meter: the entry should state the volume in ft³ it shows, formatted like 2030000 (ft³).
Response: 643100 (ft³)
